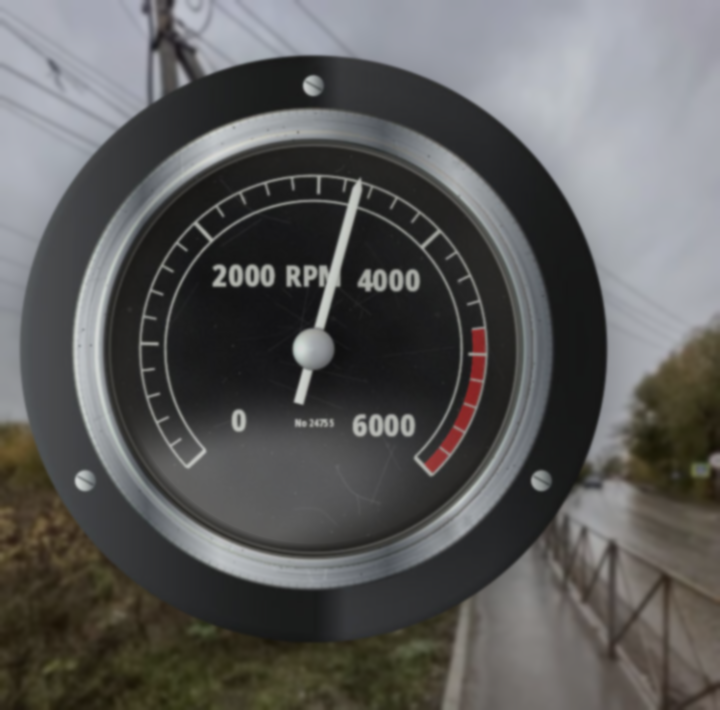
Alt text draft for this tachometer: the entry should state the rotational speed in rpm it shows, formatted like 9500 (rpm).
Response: 3300 (rpm)
